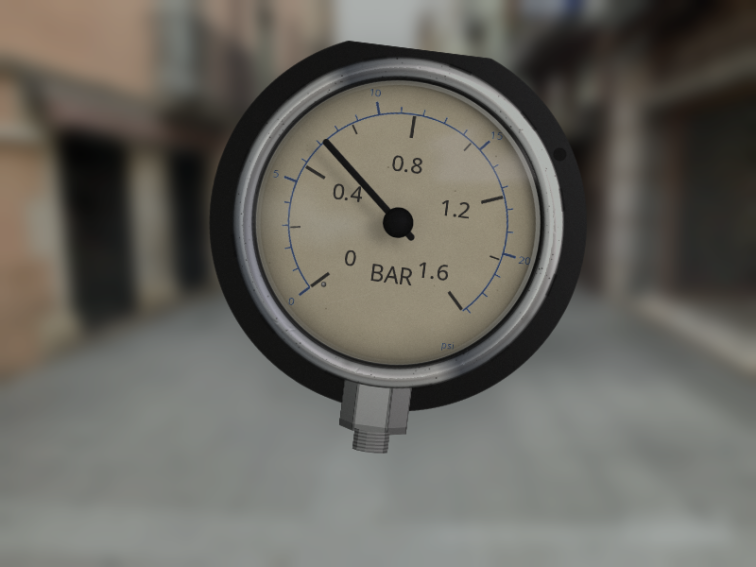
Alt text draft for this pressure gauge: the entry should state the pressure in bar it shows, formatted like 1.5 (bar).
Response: 0.5 (bar)
